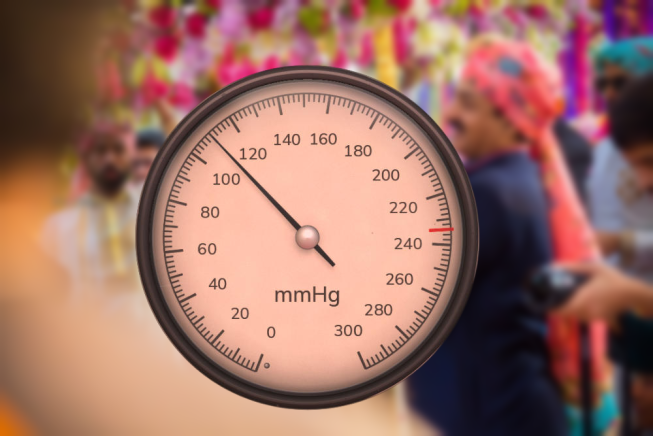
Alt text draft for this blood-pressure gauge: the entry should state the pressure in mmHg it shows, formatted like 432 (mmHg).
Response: 110 (mmHg)
